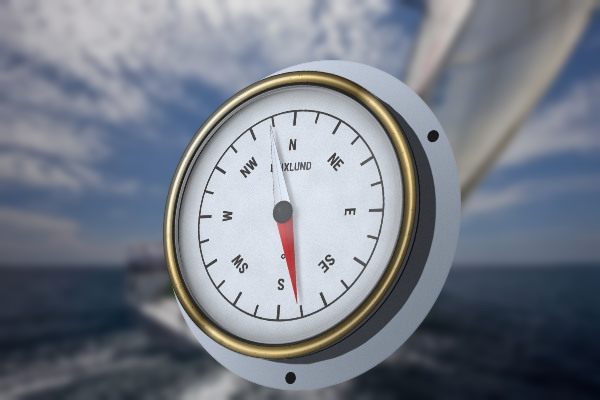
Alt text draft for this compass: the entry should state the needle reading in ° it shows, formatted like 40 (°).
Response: 165 (°)
